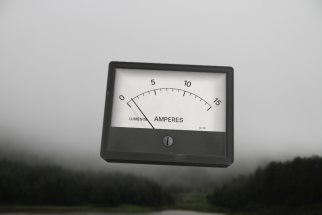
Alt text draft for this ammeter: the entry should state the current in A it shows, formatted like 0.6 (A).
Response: 1 (A)
